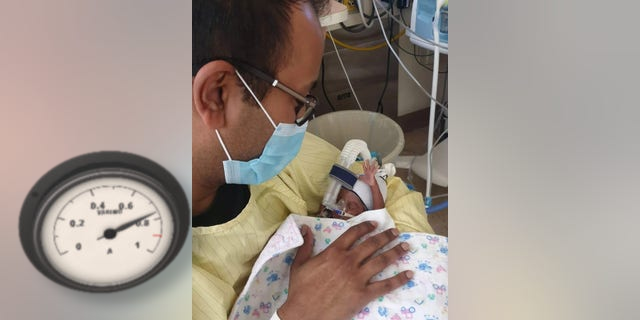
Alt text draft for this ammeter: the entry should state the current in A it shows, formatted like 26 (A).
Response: 0.75 (A)
